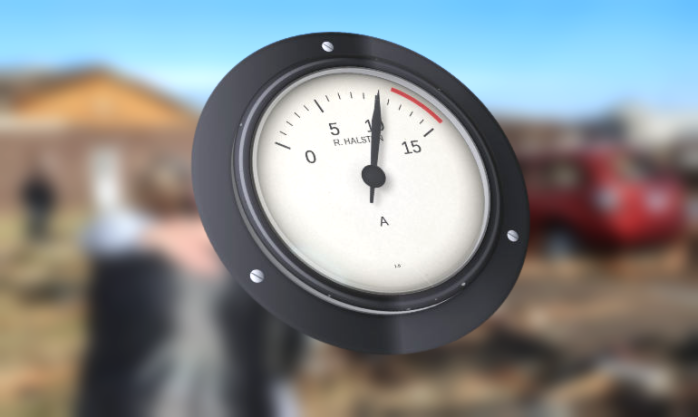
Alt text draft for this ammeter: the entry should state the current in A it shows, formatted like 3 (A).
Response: 10 (A)
